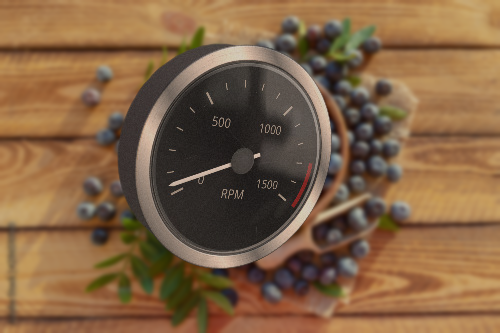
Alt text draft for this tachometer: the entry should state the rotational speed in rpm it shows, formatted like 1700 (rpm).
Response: 50 (rpm)
